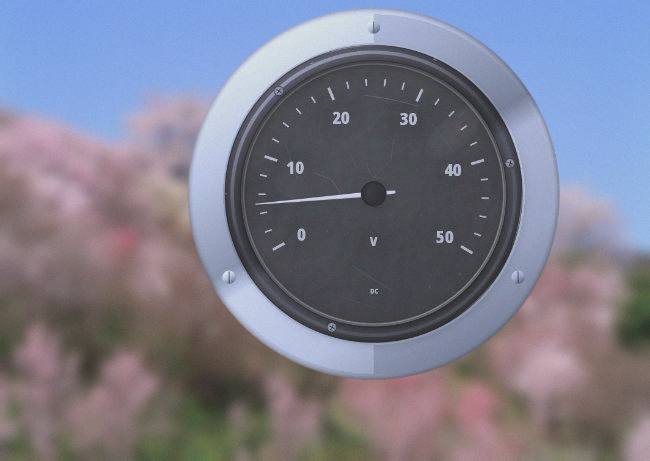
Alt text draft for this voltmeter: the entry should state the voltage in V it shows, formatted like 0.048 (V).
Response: 5 (V)
